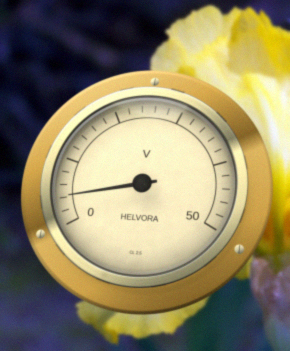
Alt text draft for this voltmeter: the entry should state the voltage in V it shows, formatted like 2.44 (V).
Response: 4 (V)
